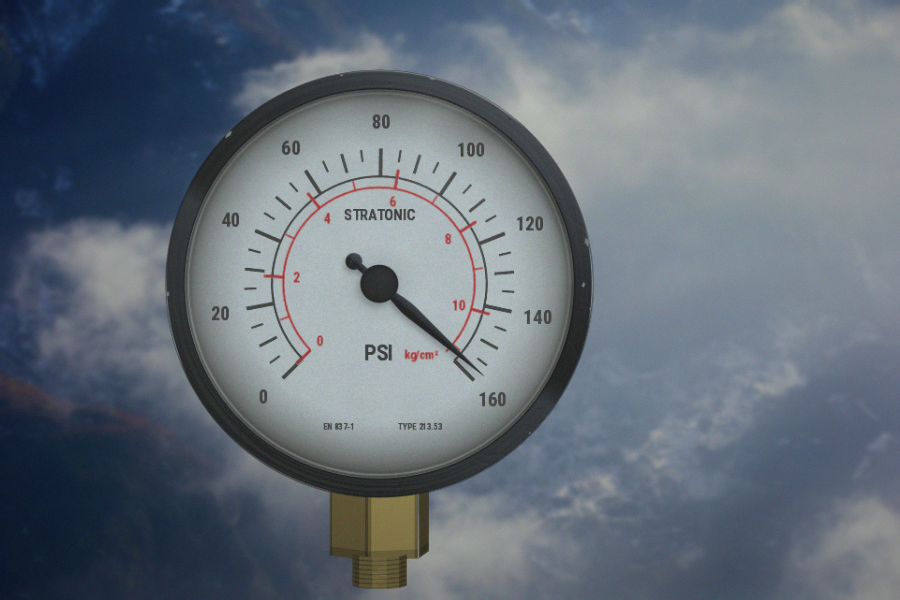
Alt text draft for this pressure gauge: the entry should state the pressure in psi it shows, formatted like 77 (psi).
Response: 157.5 (psi)
